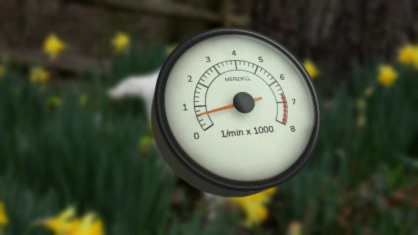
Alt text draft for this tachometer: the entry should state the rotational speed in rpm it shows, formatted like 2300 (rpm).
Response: 600 (rpm)
